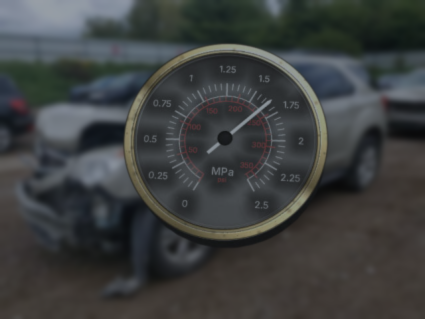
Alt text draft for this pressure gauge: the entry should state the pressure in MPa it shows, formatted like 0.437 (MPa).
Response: 1.65 (MPa)
